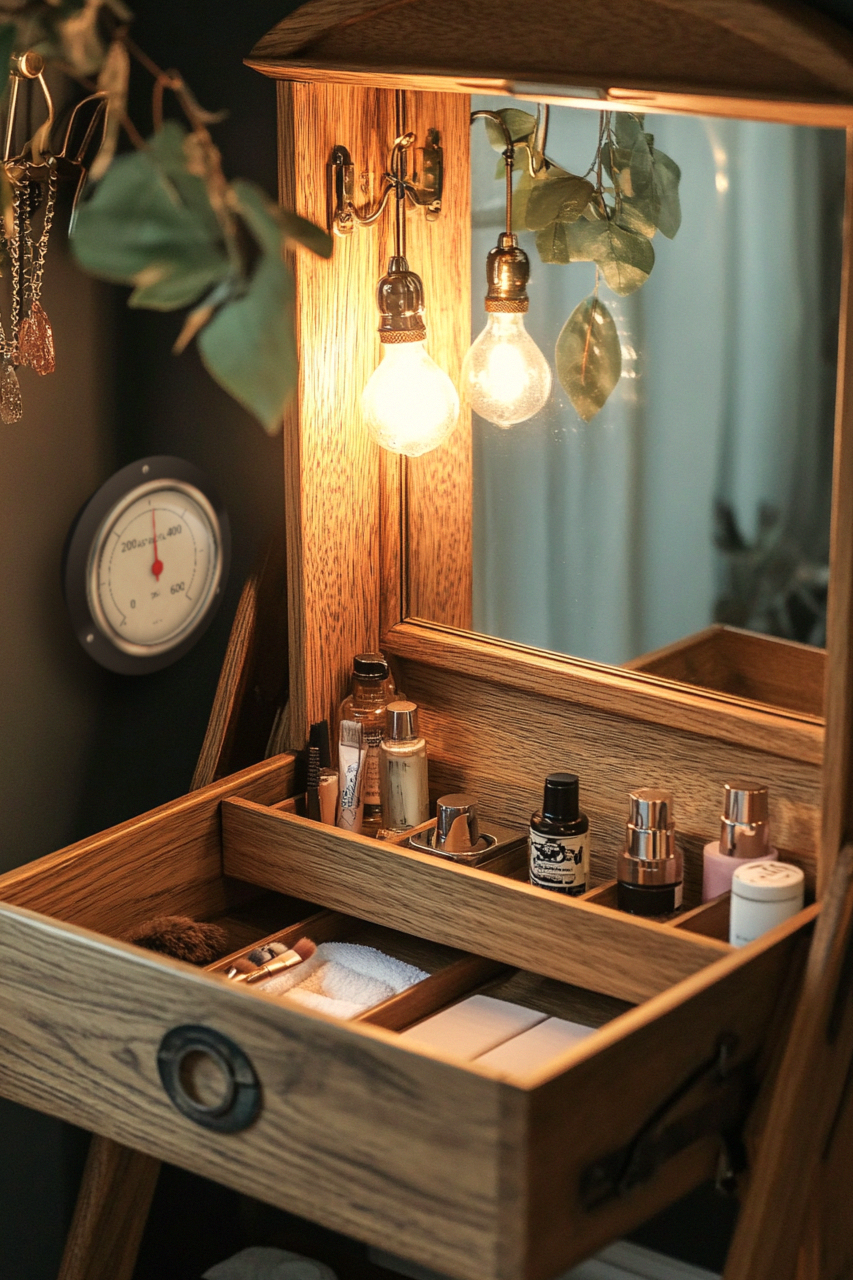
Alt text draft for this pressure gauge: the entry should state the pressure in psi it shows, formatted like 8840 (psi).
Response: 300 (psi)
